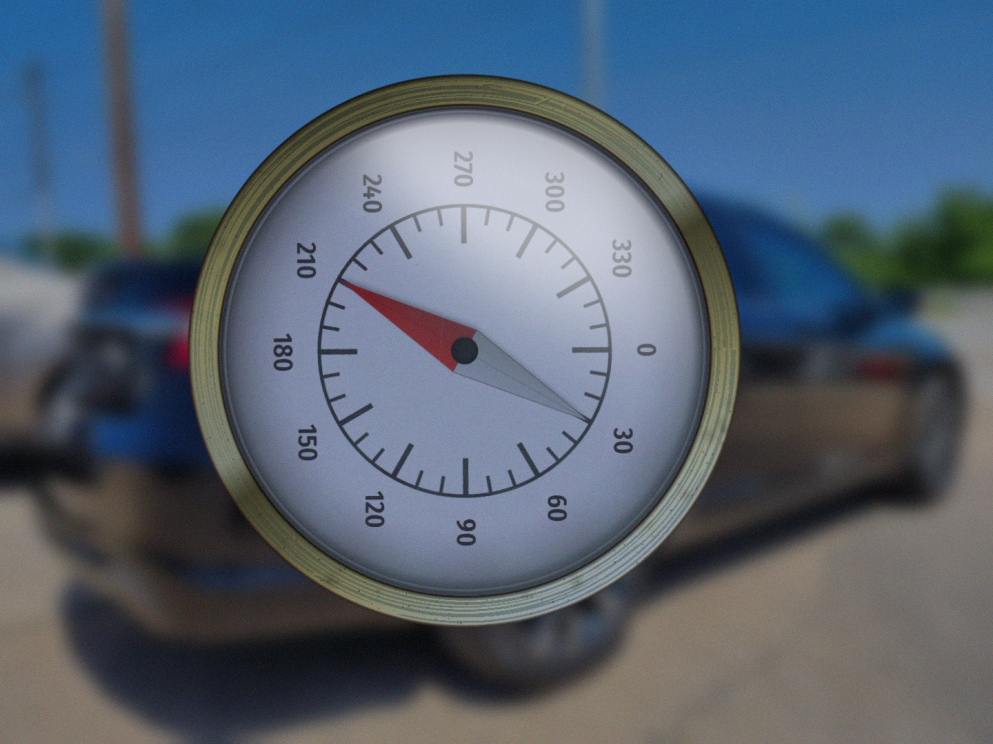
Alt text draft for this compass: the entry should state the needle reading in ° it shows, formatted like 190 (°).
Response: 210 (°)
